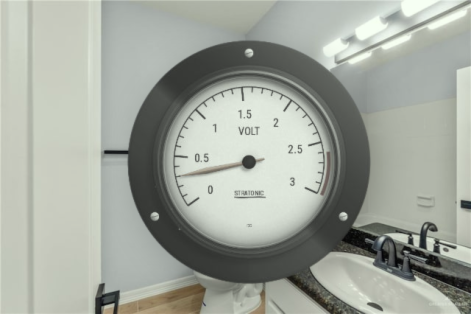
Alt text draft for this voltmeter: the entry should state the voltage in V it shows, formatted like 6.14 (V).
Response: 0.3 (V)
